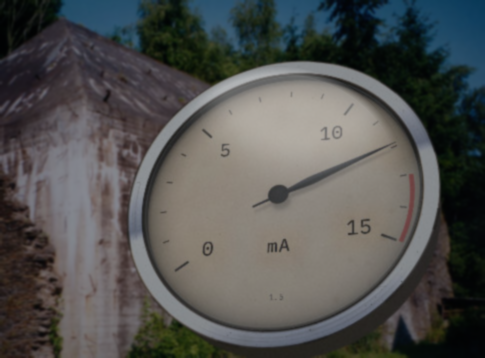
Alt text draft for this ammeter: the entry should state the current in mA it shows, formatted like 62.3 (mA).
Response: 12 (mA)
